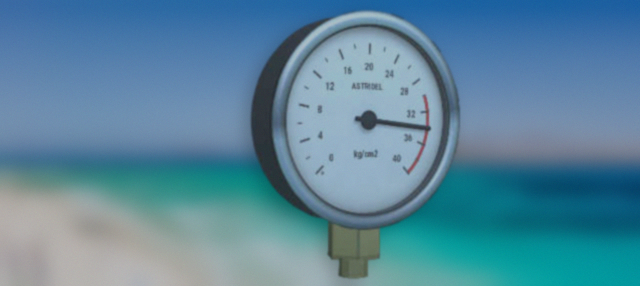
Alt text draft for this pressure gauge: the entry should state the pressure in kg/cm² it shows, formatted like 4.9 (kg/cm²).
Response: 34 (kg/cm²)
